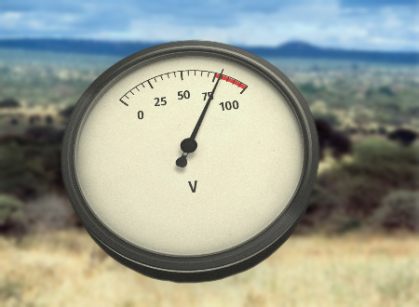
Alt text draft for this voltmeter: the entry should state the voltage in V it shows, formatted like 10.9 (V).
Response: 80 (V)
